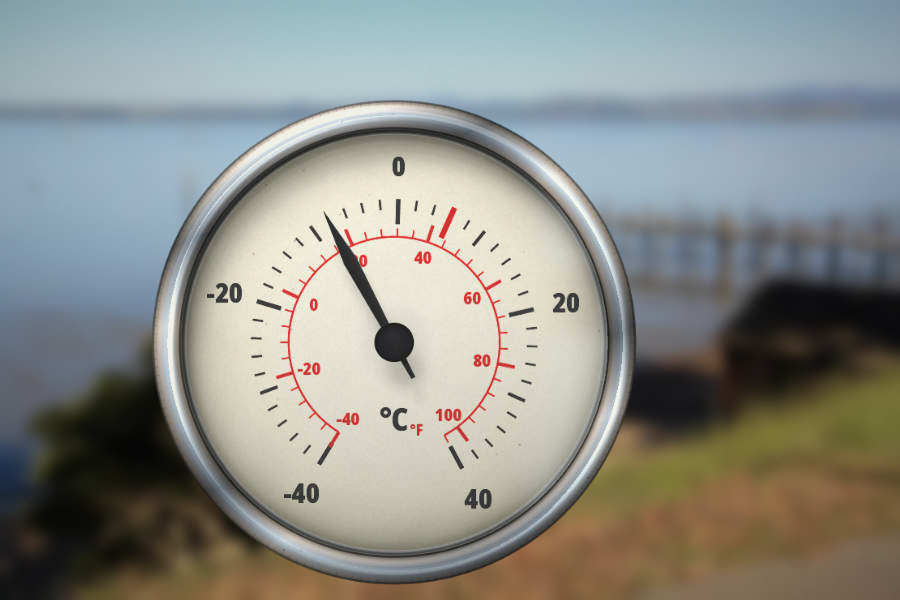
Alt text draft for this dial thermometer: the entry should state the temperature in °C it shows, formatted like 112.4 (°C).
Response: -8 (°C)
